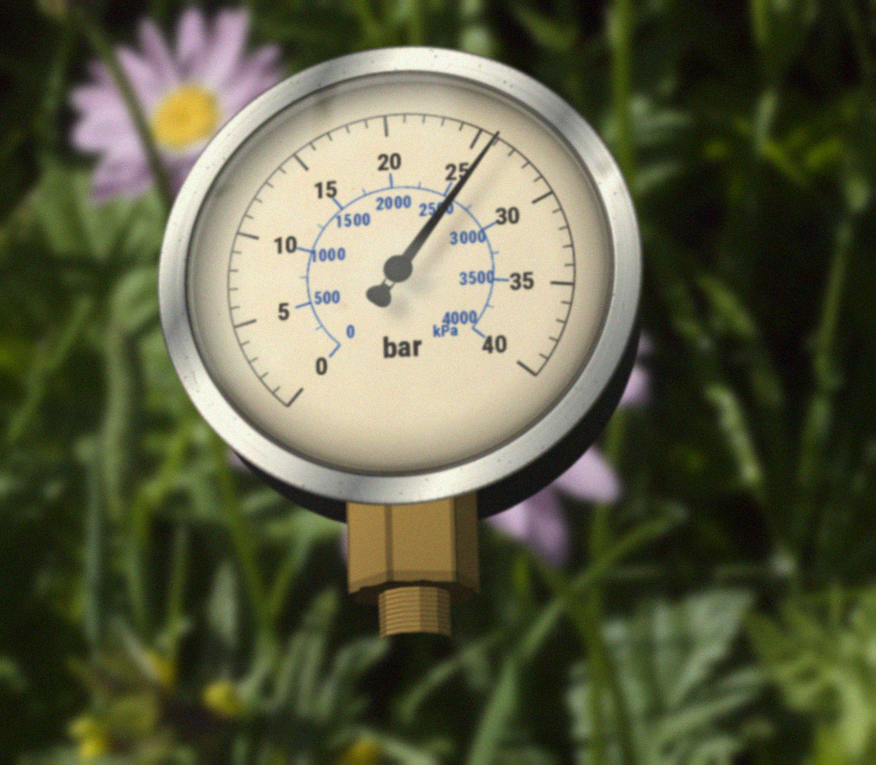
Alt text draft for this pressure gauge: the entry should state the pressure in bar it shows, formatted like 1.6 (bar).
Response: 26 (bar)
